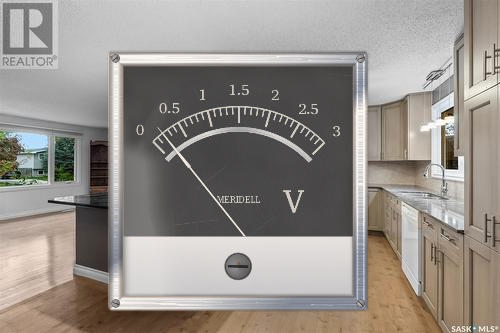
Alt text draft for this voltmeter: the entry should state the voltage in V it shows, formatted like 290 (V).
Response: 0.2 (V)
